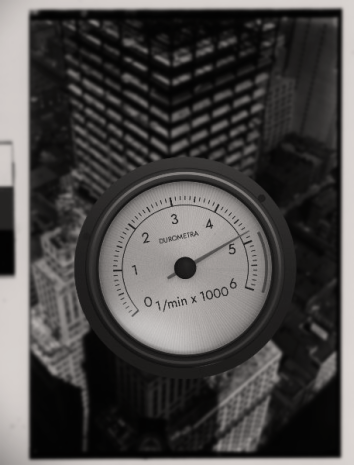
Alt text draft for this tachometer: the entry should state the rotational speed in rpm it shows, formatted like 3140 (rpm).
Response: 4800 (rpm)
